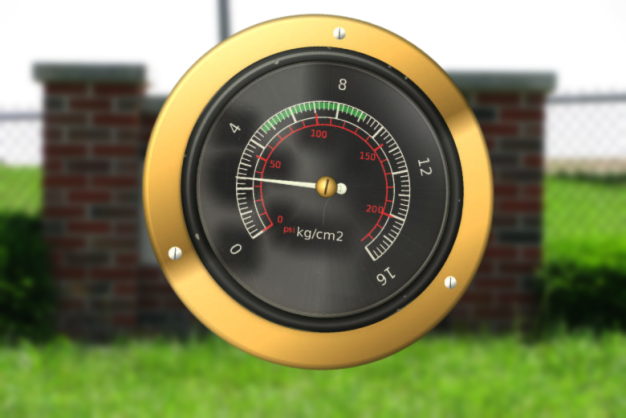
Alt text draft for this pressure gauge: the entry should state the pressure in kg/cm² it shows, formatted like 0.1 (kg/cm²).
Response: 2.4 (kg/cm²)
